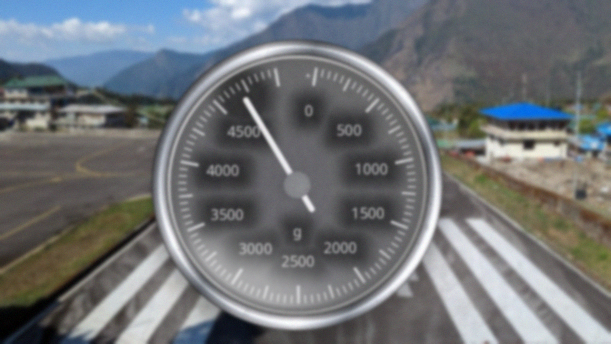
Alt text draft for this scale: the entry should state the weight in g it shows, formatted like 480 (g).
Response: 4700 (g)
